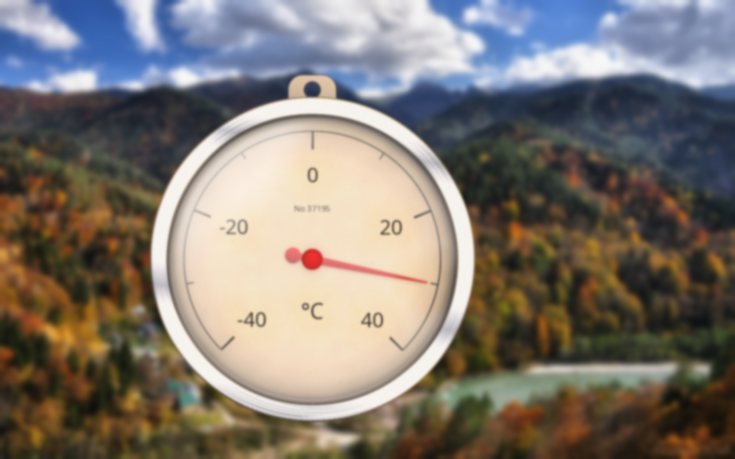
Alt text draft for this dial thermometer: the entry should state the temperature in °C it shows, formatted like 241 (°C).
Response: 30 (°C)
